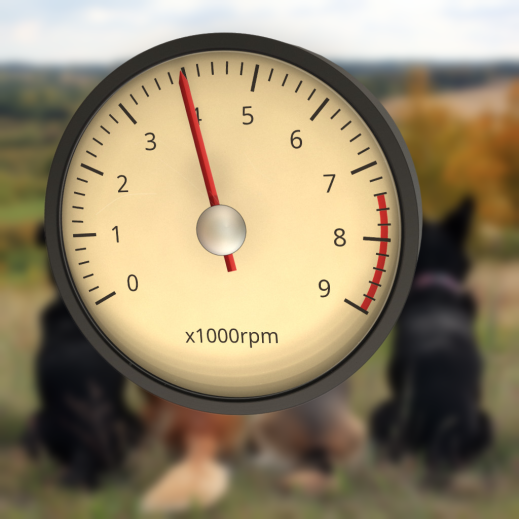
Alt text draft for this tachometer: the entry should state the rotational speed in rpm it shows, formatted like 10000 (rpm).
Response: 4000 (rpm)
